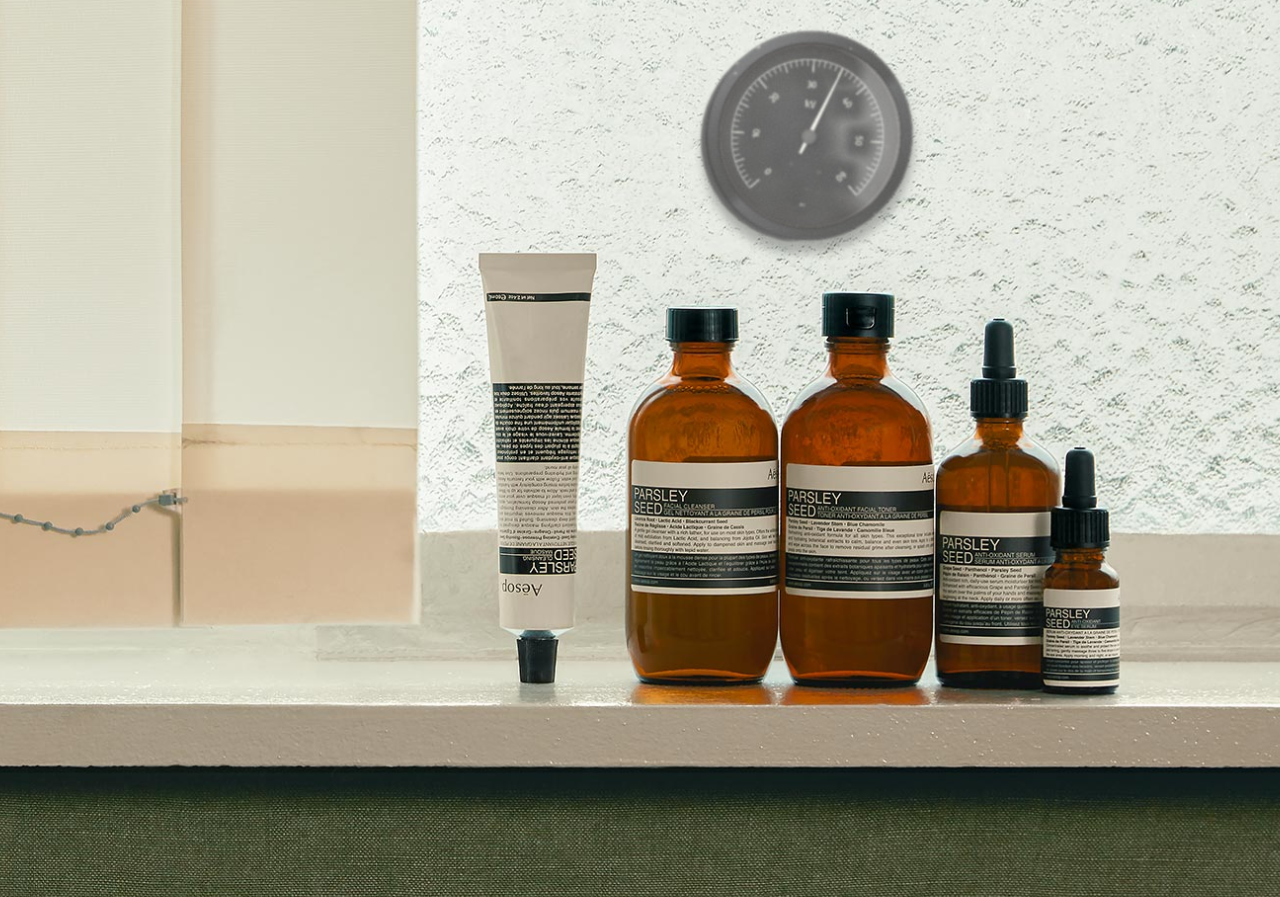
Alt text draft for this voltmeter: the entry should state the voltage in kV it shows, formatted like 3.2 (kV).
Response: 35 (kV)
